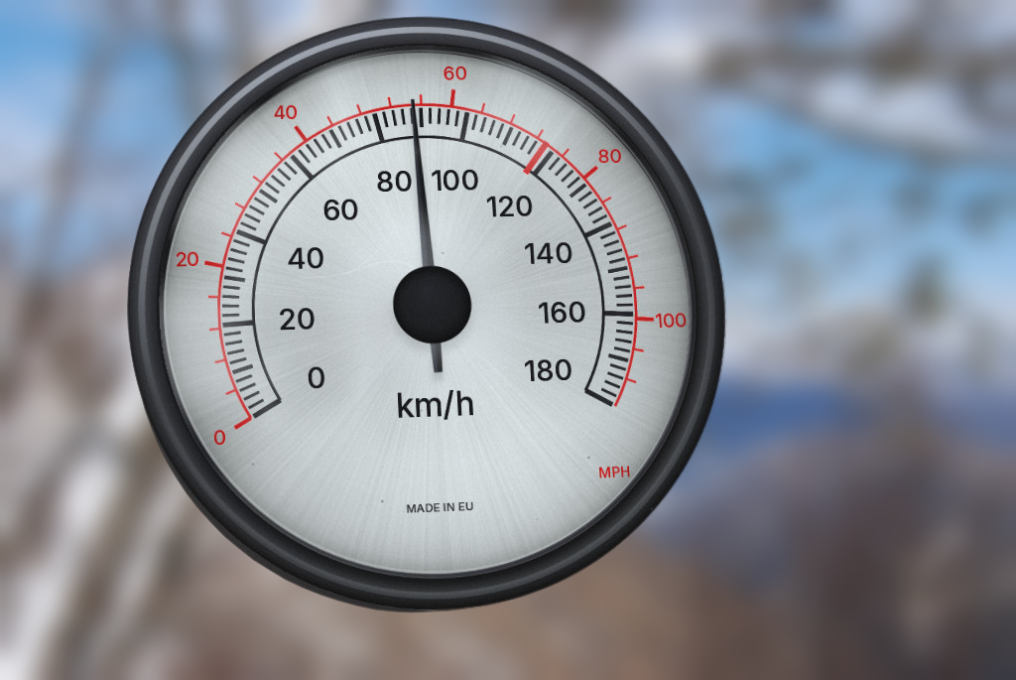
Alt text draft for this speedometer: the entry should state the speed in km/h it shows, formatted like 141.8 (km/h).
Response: 88 (km/h)
